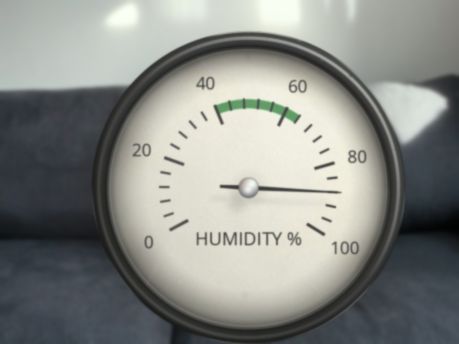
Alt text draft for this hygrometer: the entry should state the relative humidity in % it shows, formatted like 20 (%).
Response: 88 (%)
